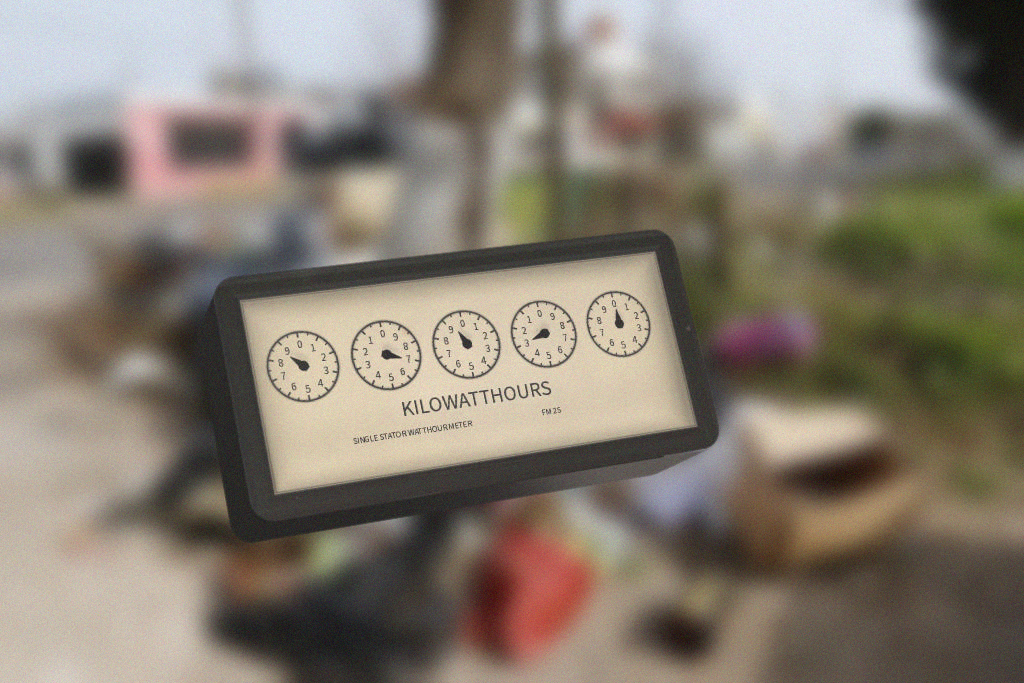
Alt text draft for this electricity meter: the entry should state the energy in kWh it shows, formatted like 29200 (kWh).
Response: 86930 (kWh)
